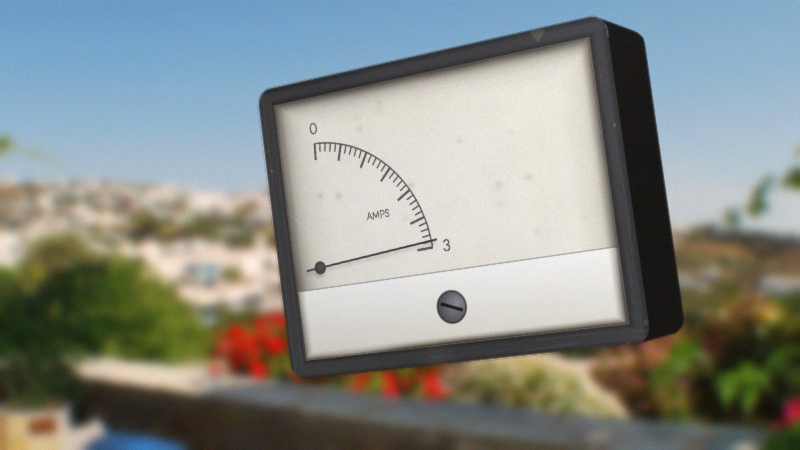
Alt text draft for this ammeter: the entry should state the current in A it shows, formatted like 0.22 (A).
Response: 2.9 (A)
